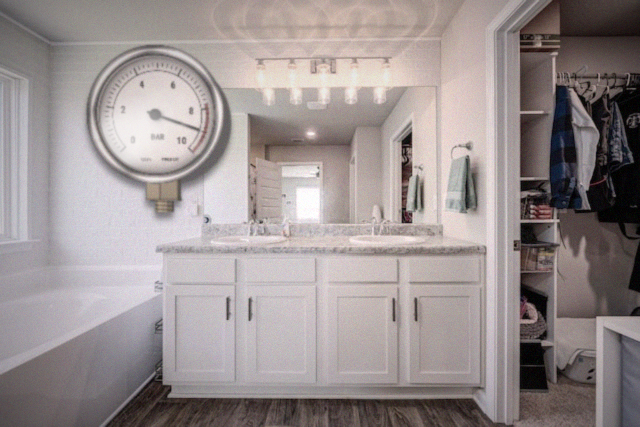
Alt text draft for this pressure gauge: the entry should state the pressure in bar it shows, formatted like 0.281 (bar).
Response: 9 (bar)
